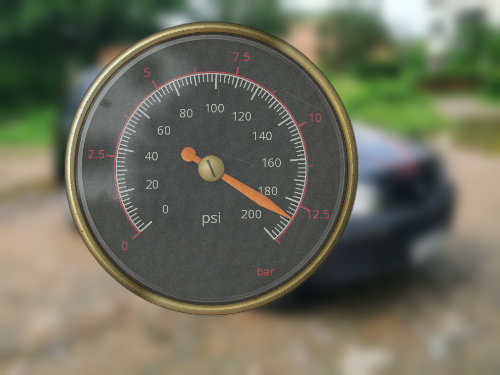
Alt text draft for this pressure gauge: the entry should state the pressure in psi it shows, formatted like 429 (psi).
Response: 188 (psi)
